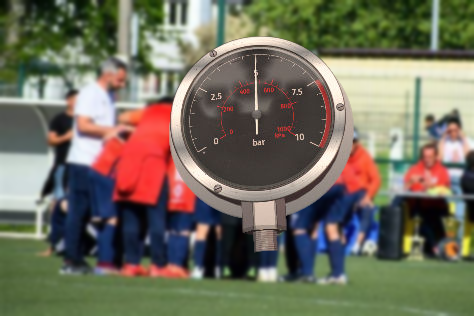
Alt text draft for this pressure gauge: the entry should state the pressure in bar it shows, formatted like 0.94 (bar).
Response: 5 (bar)
